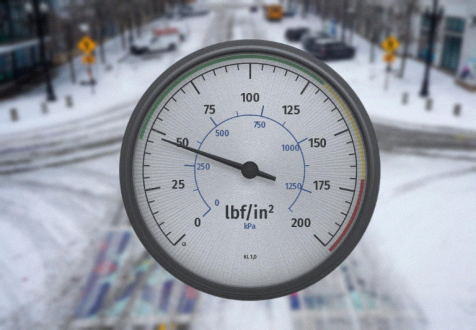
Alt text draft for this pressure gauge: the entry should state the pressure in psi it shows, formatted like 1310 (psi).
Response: 47.5 (psi)
